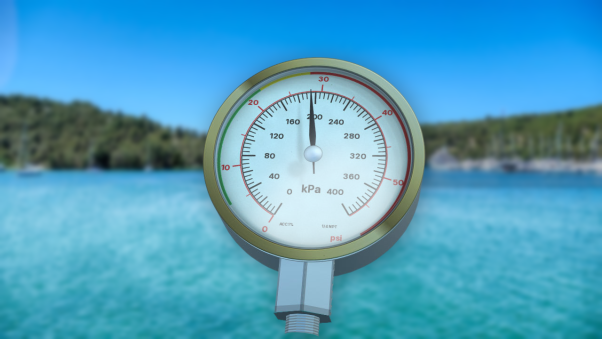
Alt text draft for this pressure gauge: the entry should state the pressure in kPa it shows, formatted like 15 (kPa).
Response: 195 (kPa)
